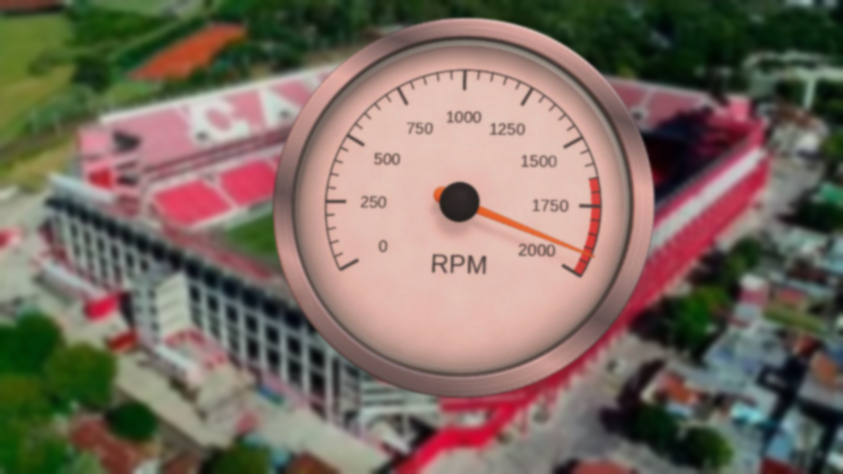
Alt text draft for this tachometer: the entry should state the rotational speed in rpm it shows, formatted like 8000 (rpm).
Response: 1925 (rpm)
